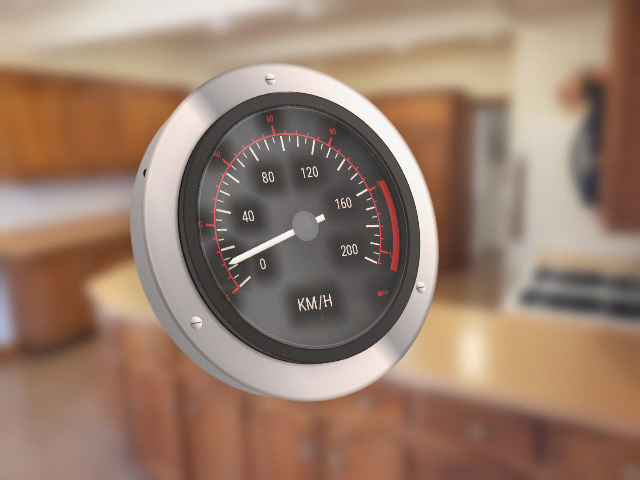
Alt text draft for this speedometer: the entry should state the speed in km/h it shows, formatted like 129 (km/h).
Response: 12.5 (km/h)
